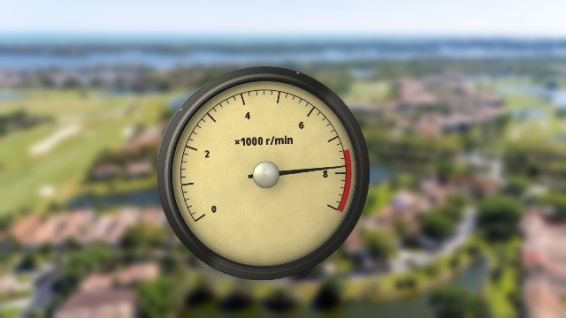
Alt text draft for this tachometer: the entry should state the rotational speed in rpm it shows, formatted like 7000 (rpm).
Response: 7800 (rpm)
